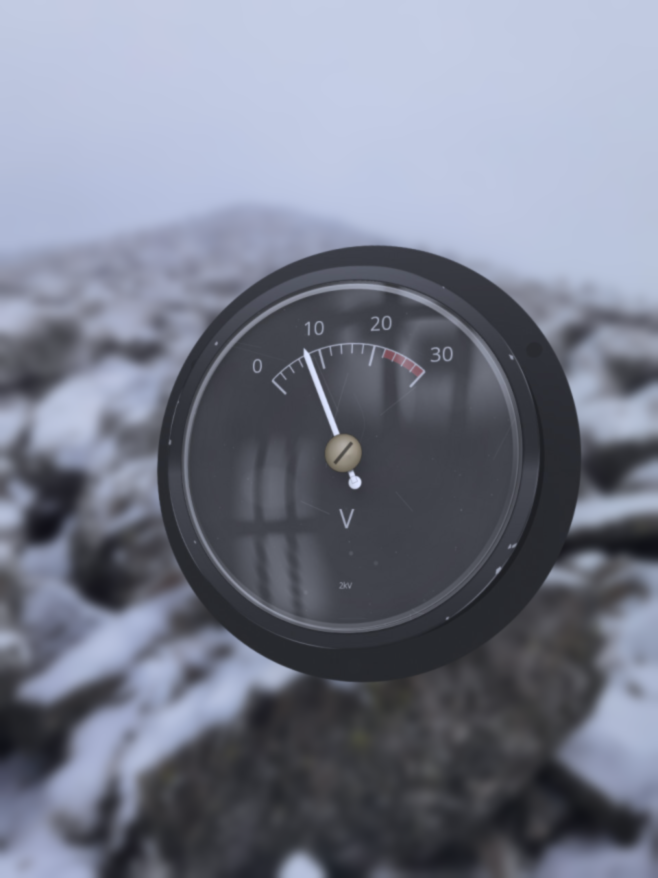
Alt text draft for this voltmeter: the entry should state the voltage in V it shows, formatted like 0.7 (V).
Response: 8 (V)
